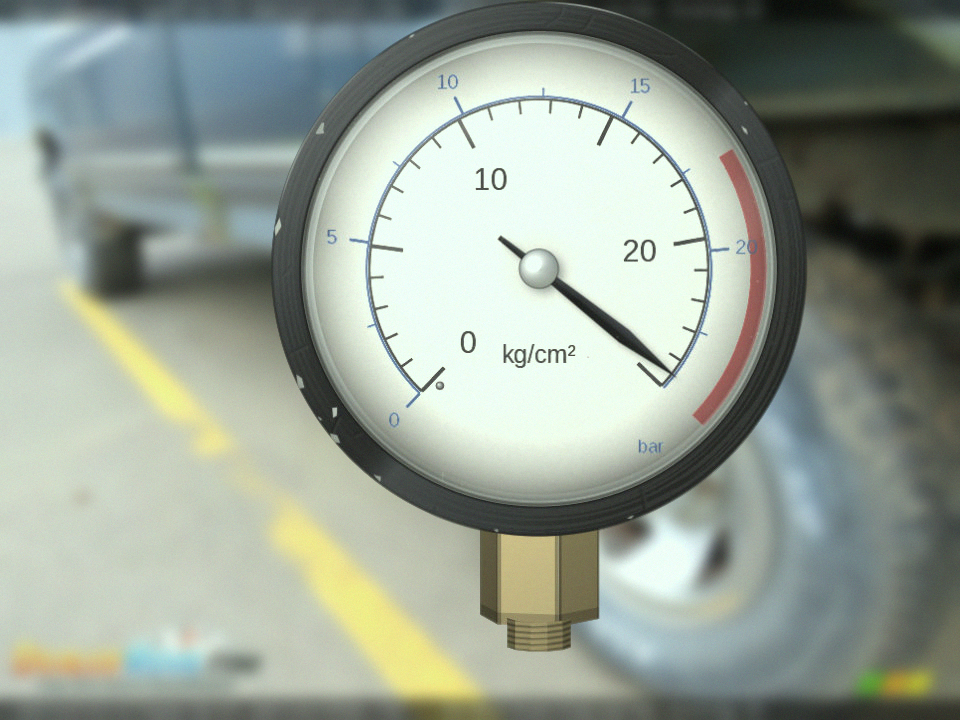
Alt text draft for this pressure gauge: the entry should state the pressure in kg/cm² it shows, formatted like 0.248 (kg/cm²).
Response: 24.5 (kg/cm²)
